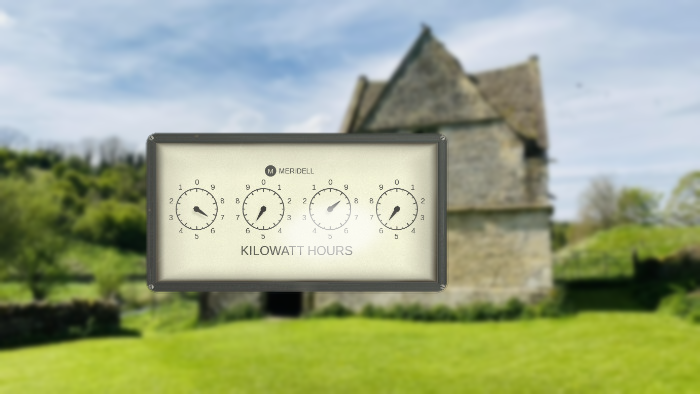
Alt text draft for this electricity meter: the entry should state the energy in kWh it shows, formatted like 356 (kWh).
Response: 6586 (kWh)
